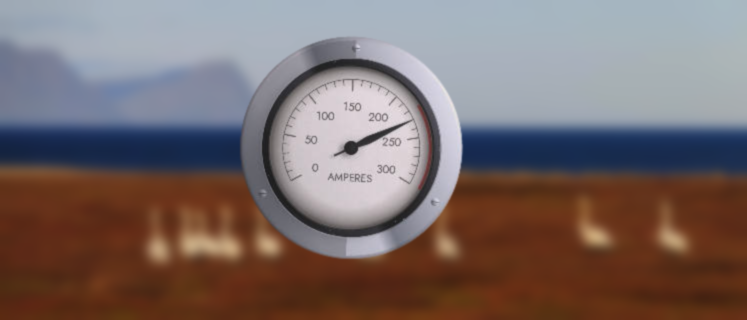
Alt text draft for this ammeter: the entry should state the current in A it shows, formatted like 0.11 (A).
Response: 230 (A)
